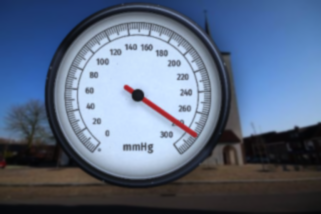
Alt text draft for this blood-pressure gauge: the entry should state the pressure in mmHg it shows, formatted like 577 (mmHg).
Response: 280 (mmHg)
